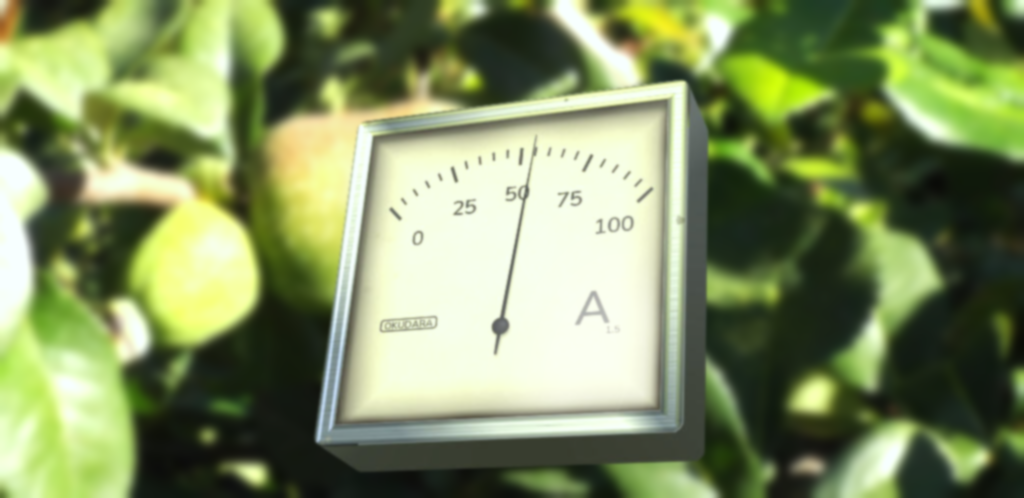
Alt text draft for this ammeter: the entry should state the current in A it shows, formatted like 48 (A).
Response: 55 (A)
